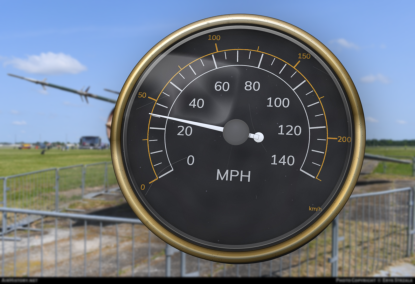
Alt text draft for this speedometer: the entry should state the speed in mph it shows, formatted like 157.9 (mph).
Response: 25 (mph)
